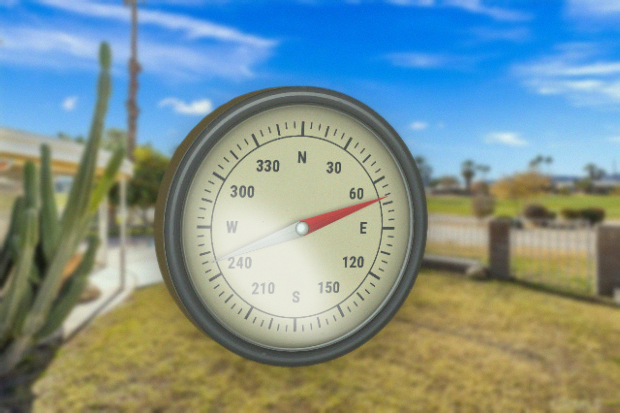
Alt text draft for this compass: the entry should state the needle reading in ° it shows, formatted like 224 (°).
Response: 70 (°)
